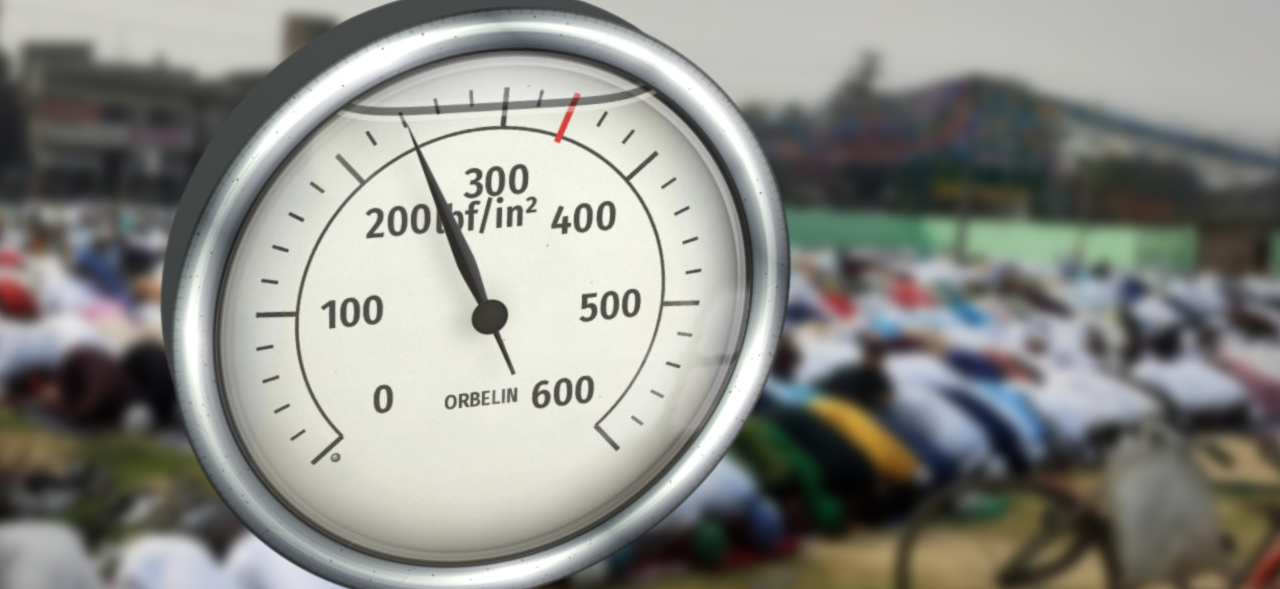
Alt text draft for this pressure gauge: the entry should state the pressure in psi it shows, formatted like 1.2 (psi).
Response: 240 (psi)
